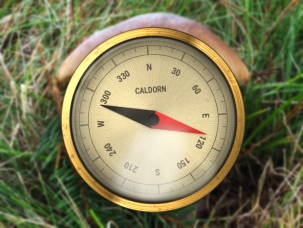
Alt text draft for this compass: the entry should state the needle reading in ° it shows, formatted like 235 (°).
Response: 110 (°)
